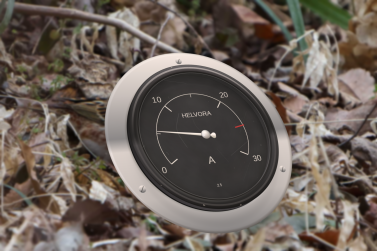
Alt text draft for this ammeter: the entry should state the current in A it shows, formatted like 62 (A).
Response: 5 (A)
